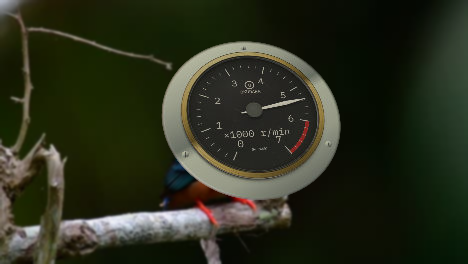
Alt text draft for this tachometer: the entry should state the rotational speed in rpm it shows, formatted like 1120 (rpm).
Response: 5400 (rpm)
